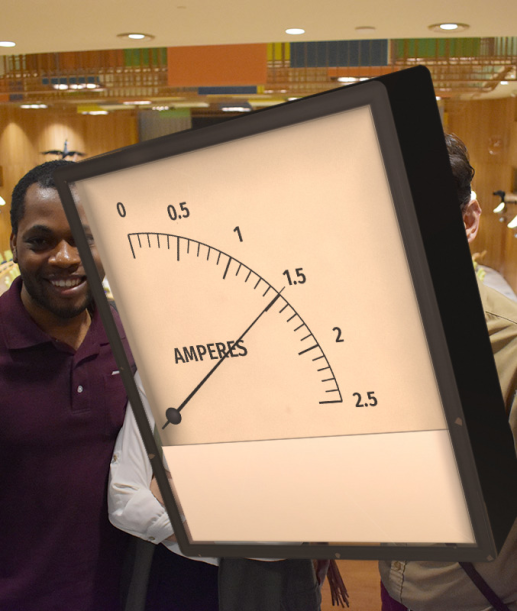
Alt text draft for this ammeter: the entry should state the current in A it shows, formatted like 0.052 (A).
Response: 1.5 (A)
